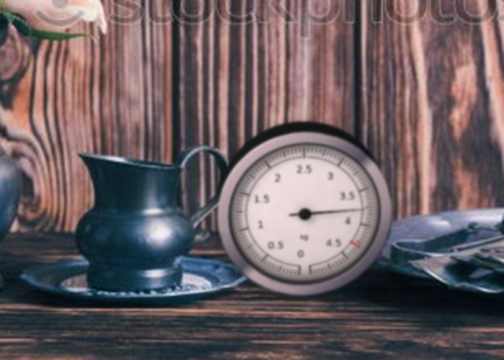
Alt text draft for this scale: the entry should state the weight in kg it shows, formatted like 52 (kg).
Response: 3.75 (kg)
